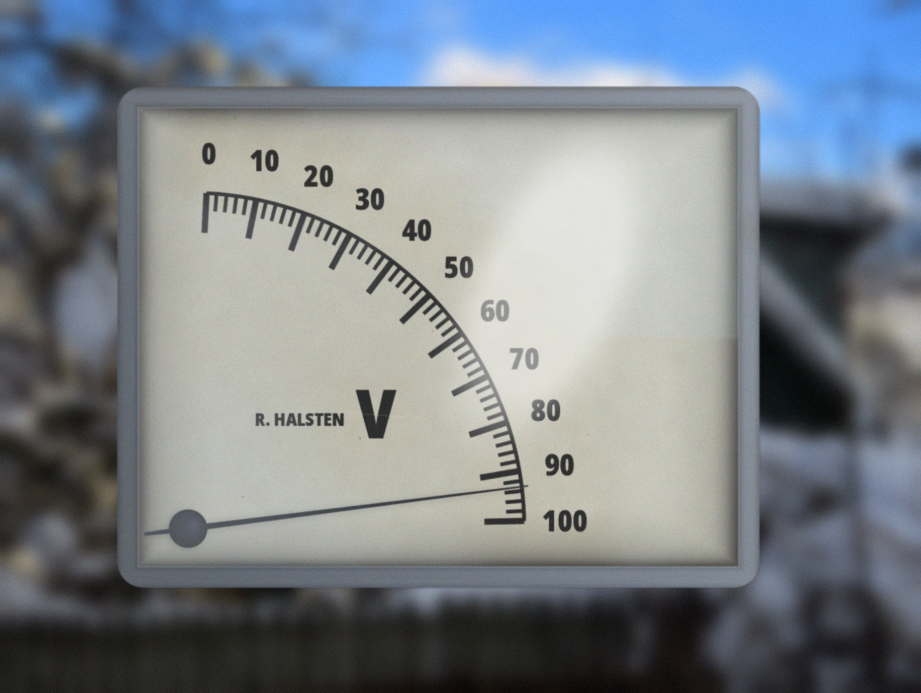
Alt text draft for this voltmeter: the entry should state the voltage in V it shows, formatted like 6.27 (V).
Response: 93 (V)
